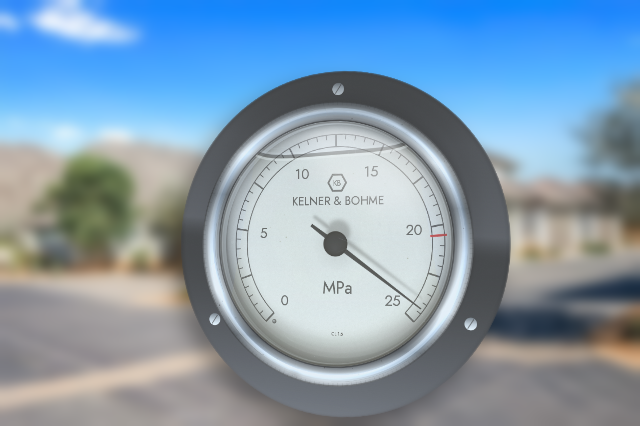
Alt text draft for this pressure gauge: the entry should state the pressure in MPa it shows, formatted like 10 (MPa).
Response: 24.25 (MPa)
